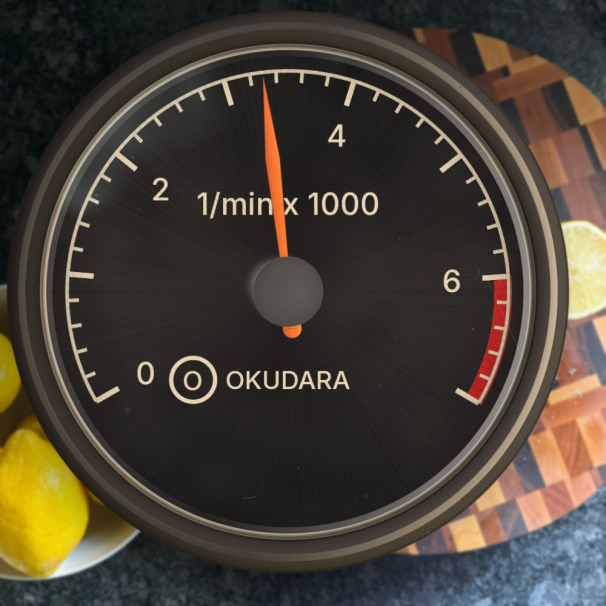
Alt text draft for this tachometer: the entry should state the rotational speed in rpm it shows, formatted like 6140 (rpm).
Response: 3300 (rpm)
